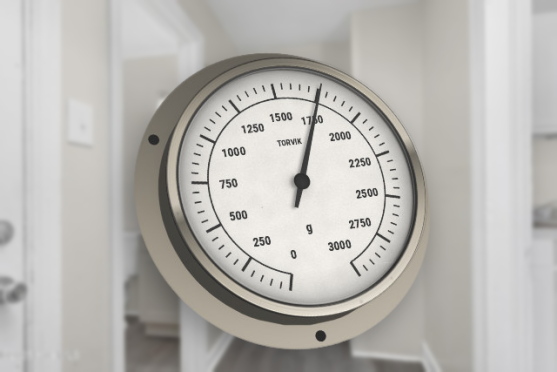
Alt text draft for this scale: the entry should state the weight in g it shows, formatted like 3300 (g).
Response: 1750 (g)
